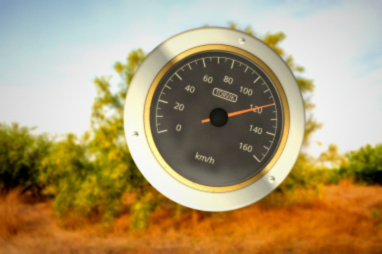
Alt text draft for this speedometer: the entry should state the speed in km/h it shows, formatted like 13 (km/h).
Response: 120 (km/h)
